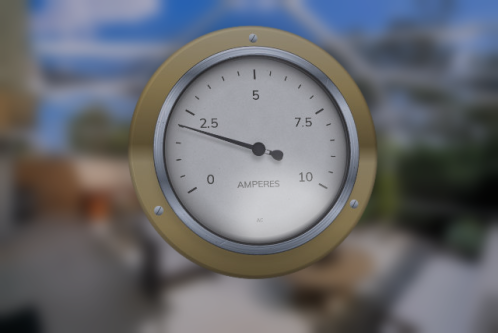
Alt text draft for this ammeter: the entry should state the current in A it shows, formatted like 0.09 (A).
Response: 2 (A)
